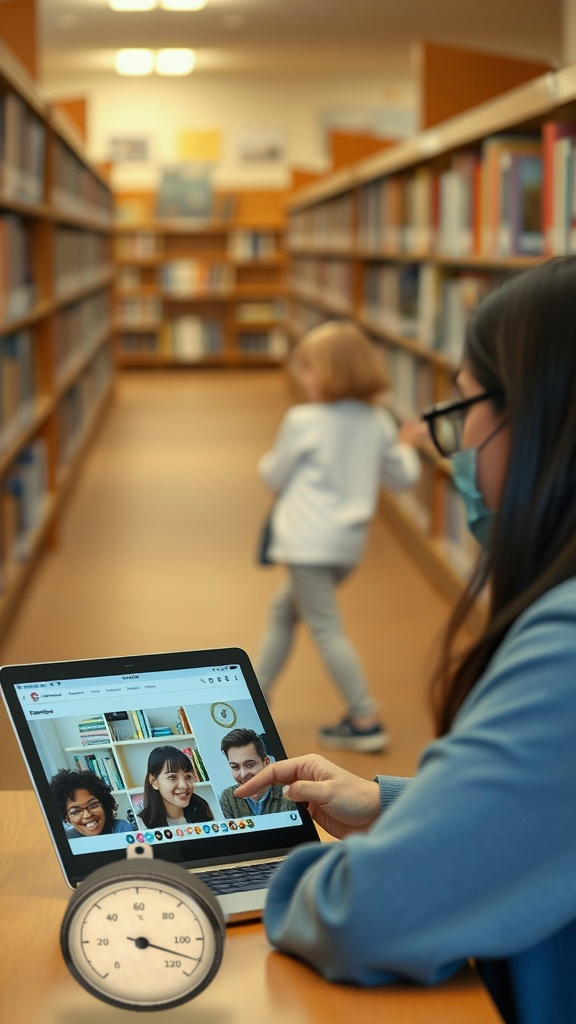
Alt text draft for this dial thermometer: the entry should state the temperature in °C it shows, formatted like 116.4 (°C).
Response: 110 (°C)
